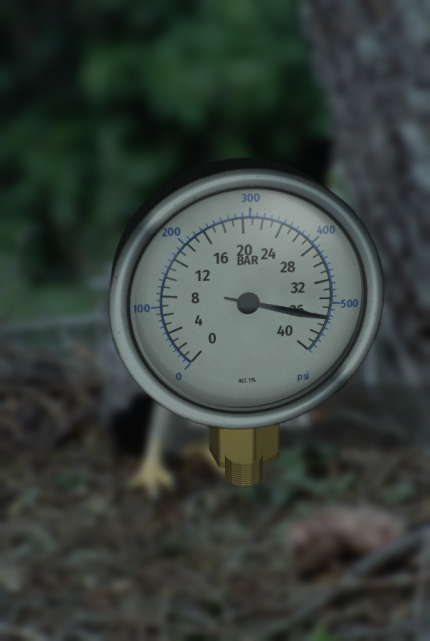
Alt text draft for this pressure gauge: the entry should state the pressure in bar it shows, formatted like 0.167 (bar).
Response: 36 (bar)
